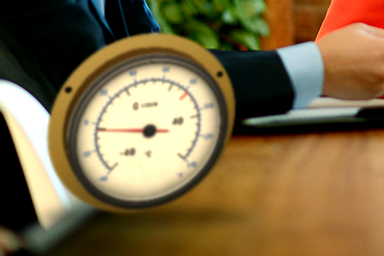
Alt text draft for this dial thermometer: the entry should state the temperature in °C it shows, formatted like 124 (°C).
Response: -20 (°C)
